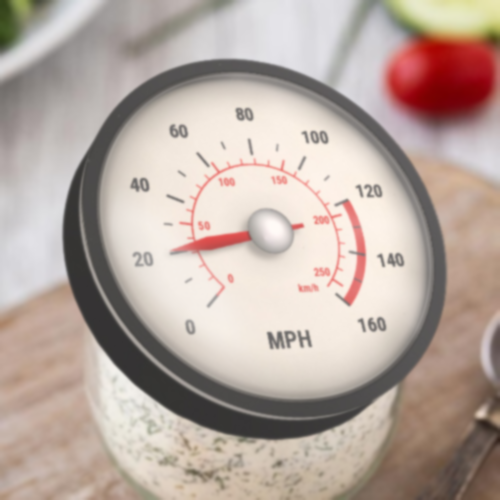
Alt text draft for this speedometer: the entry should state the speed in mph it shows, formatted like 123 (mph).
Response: 20 (mph)
